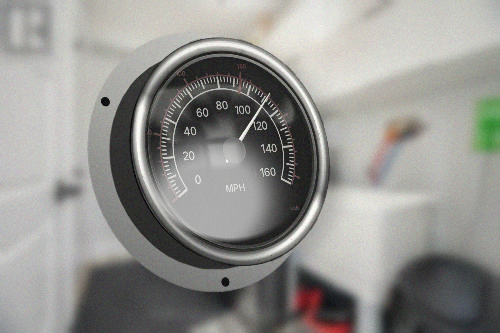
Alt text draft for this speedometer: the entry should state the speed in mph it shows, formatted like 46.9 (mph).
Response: 110 (mph)
